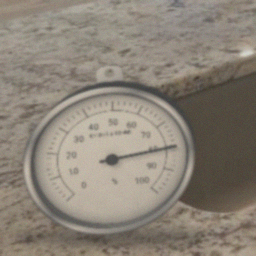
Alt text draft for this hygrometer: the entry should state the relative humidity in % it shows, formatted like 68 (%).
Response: 80 (%)
